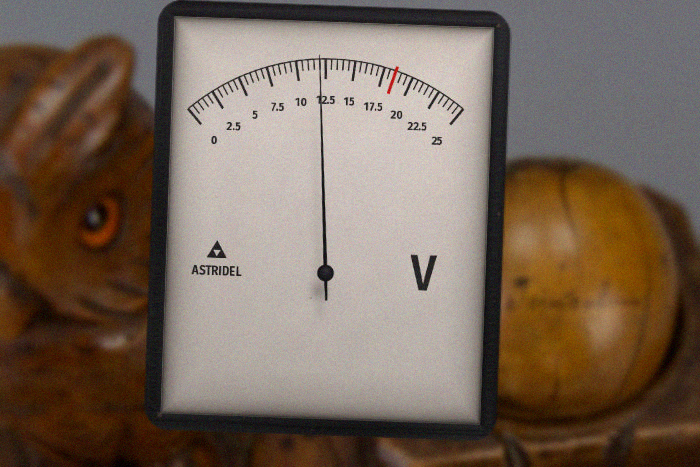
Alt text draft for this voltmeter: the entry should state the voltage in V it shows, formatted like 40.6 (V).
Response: 12 (V)
